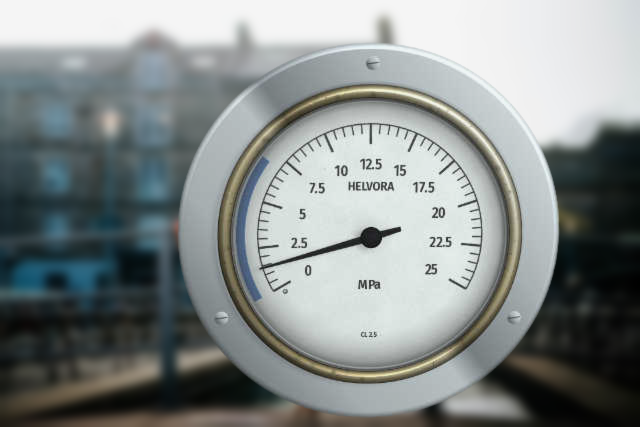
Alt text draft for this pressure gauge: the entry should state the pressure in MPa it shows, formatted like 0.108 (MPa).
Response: 1.5 (MPa)
